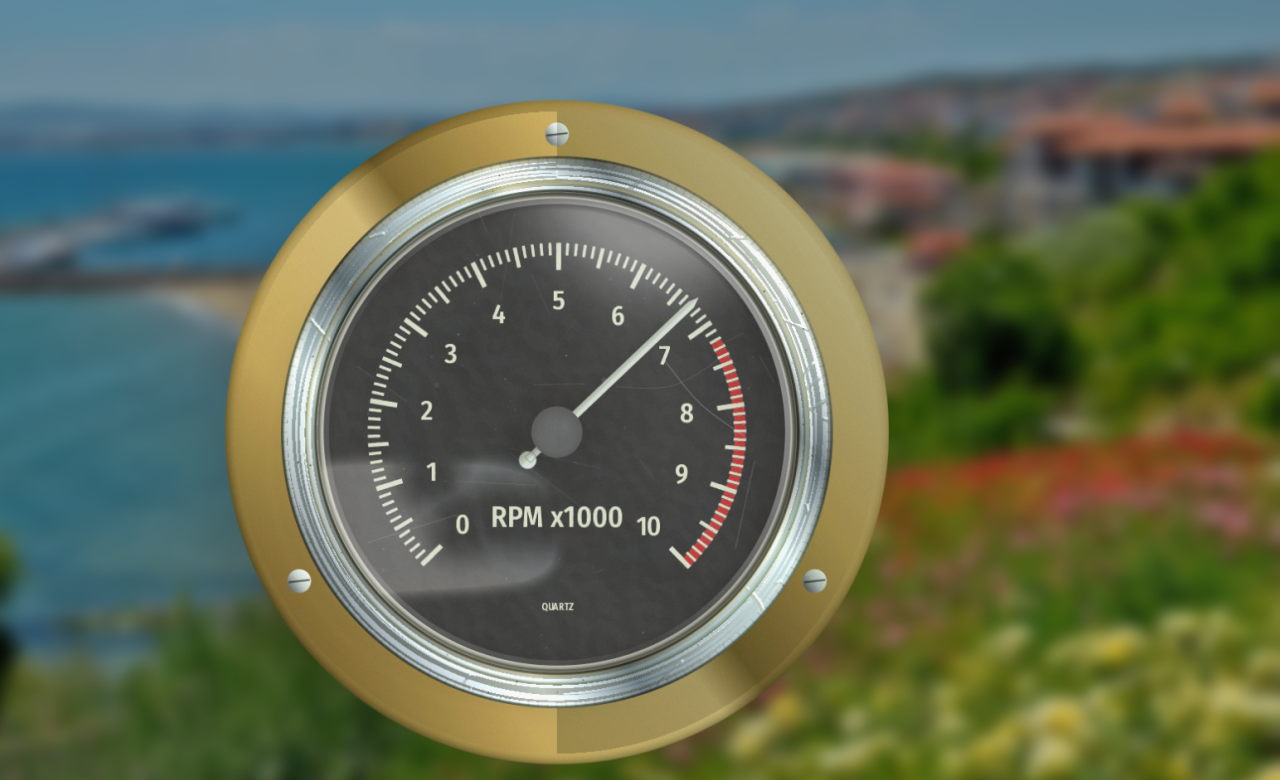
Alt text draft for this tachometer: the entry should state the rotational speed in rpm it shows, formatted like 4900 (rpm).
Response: 6700 (rpm)
